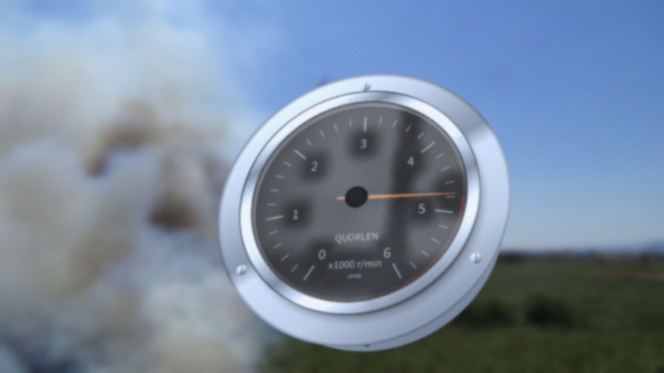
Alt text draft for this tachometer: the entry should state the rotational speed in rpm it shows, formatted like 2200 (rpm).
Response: 4800 (rpm)
